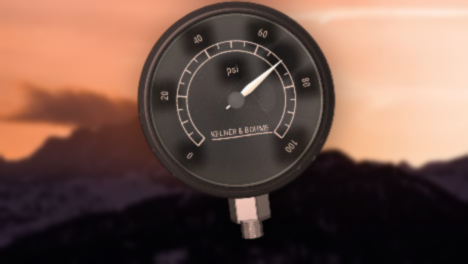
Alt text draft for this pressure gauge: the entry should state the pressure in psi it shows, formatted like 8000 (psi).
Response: 70 (psi)
